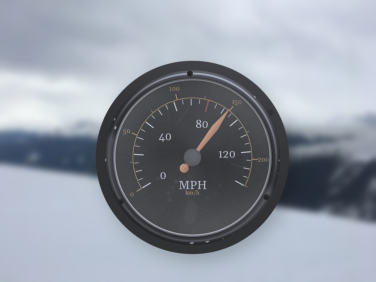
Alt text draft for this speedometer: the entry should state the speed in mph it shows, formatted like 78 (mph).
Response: 92.5 (mph)
